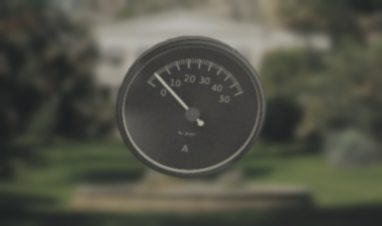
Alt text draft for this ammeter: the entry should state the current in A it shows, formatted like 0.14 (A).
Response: 5 (A)
